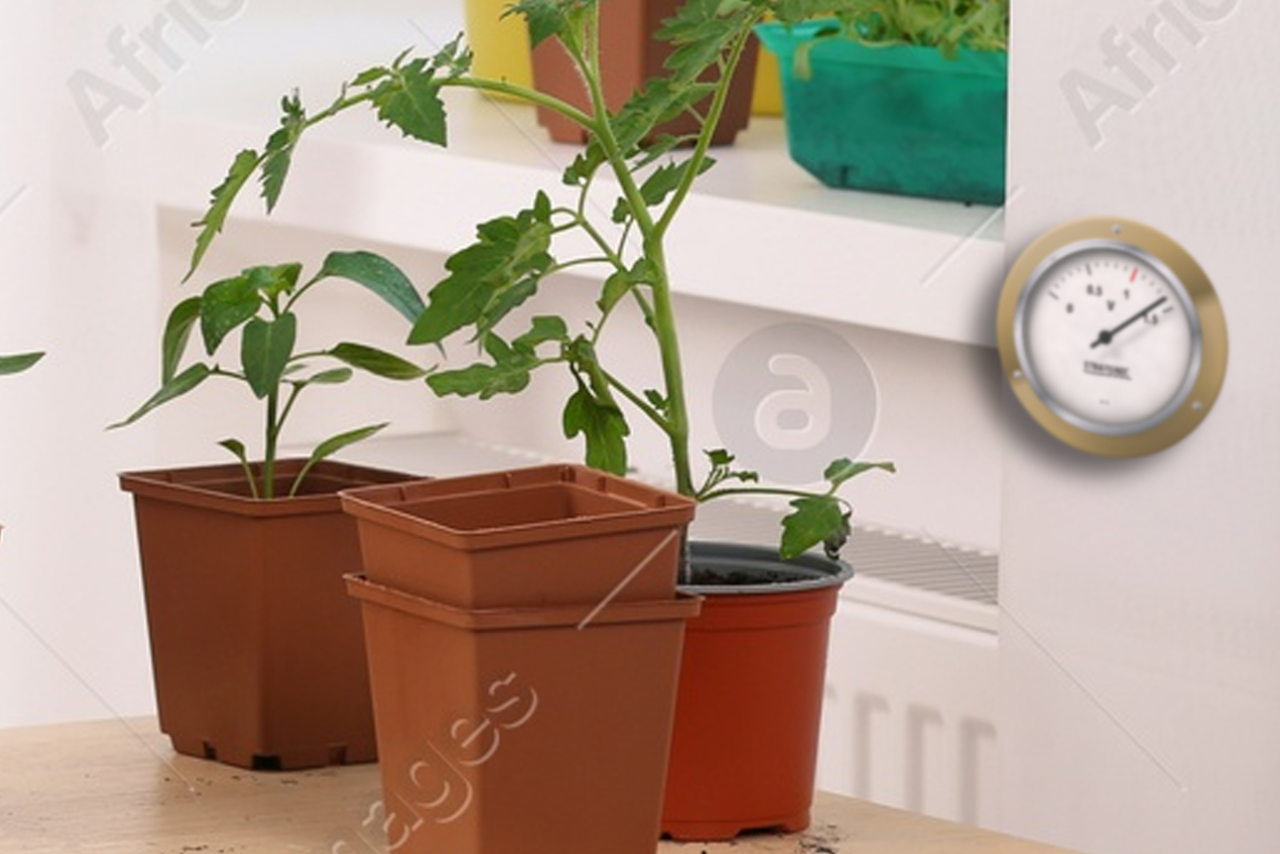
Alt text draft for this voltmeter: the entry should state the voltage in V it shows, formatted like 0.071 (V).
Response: 1.4 (V)
